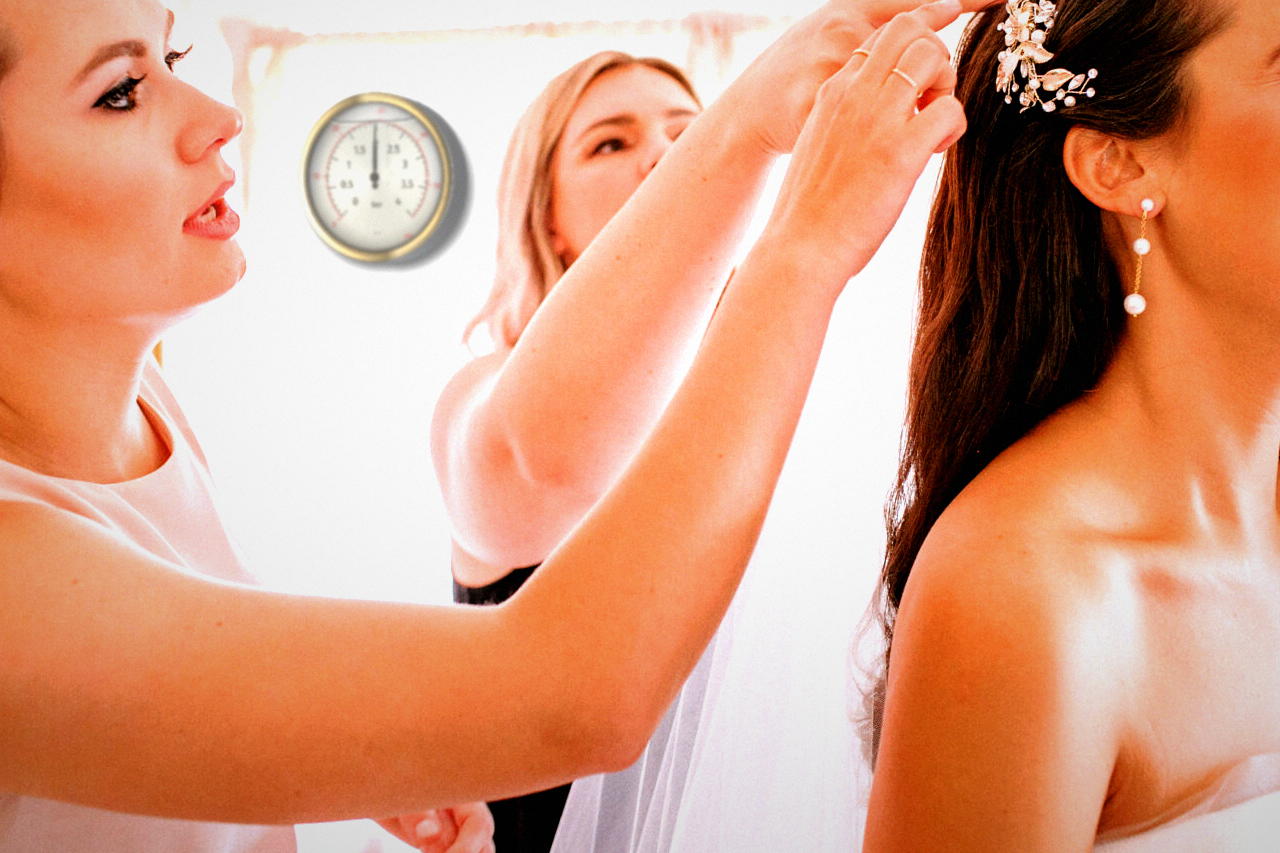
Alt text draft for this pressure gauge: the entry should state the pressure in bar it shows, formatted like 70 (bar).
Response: 2 (bar)
